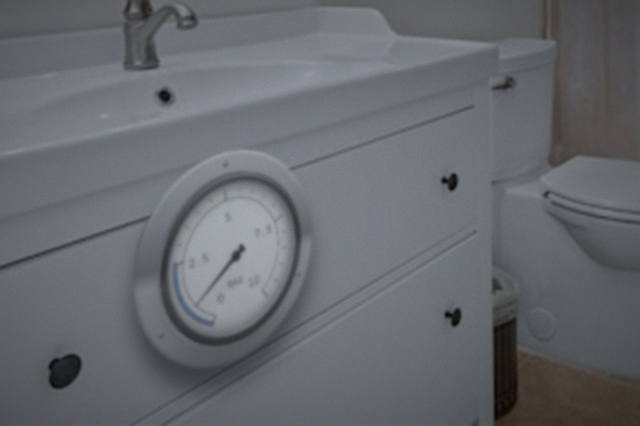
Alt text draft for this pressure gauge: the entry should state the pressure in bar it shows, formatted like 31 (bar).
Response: 1 (bar)
